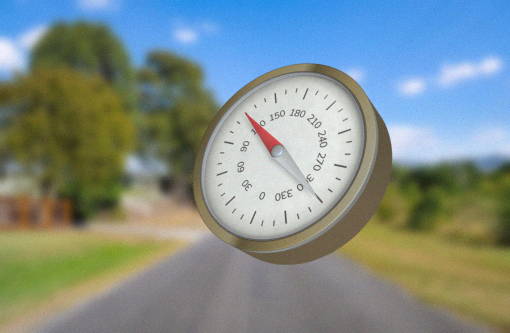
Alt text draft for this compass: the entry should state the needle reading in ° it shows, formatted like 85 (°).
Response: 120 (°)
